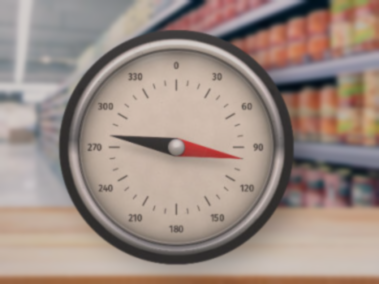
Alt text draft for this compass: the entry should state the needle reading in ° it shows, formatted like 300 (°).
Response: 100 (°)
